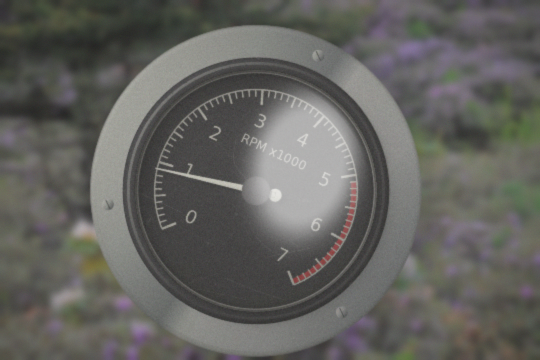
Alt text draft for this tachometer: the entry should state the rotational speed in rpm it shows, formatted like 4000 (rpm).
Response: 900 (rpm)
